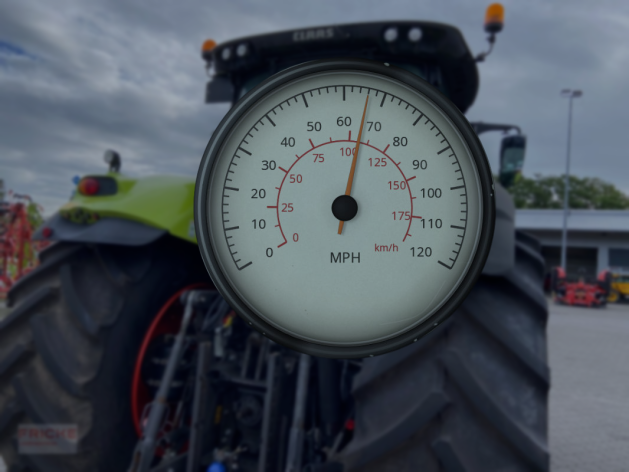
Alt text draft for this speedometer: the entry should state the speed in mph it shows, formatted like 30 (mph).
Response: 66 (mph)
